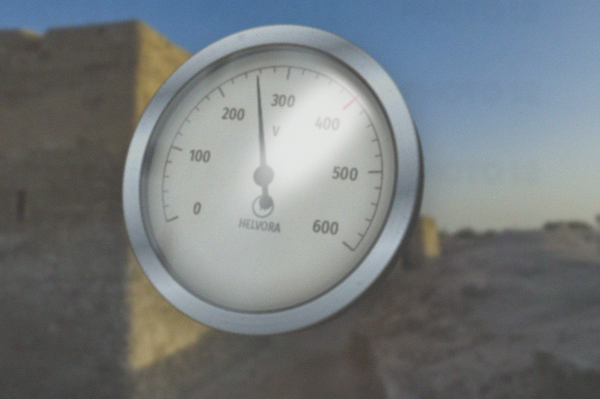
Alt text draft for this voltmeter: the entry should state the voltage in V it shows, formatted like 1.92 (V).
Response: 260 (V)
